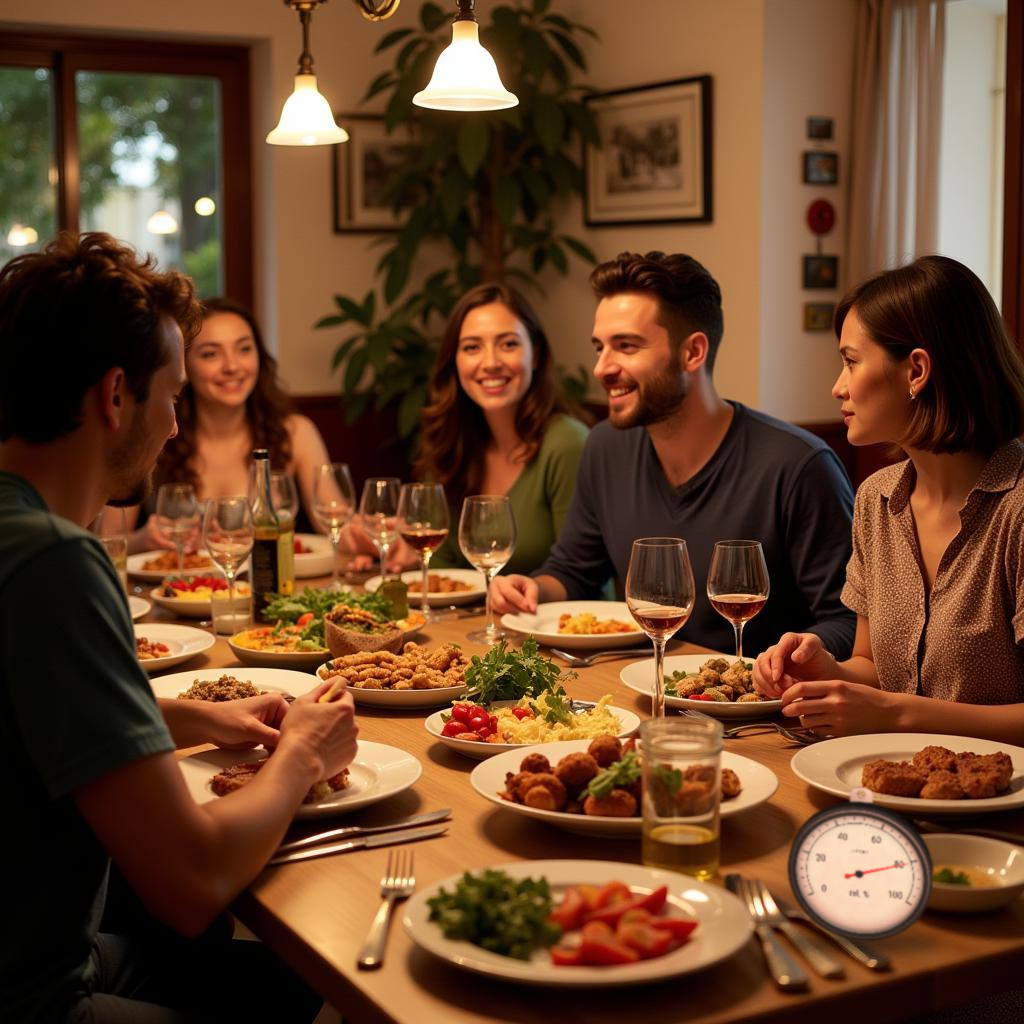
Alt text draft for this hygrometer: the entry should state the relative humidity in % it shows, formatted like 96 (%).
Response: 80 (%)
